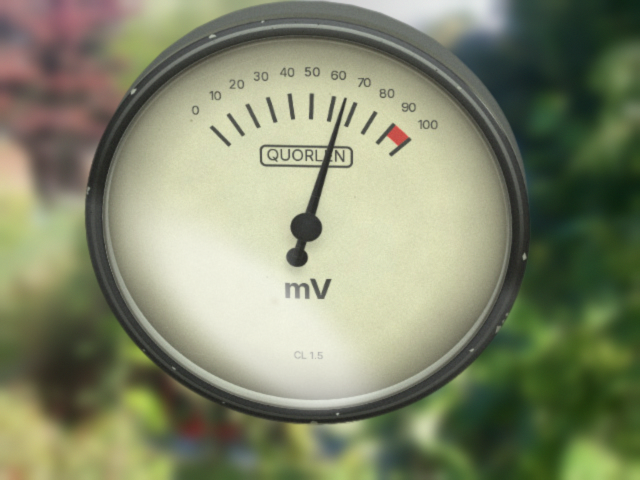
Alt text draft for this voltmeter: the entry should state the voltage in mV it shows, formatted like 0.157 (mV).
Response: 65 (mV)
